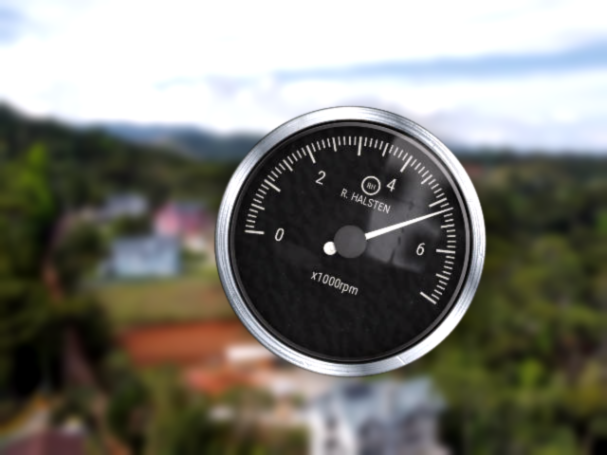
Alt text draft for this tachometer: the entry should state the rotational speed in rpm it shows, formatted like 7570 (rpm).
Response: 5200 (rpm)
